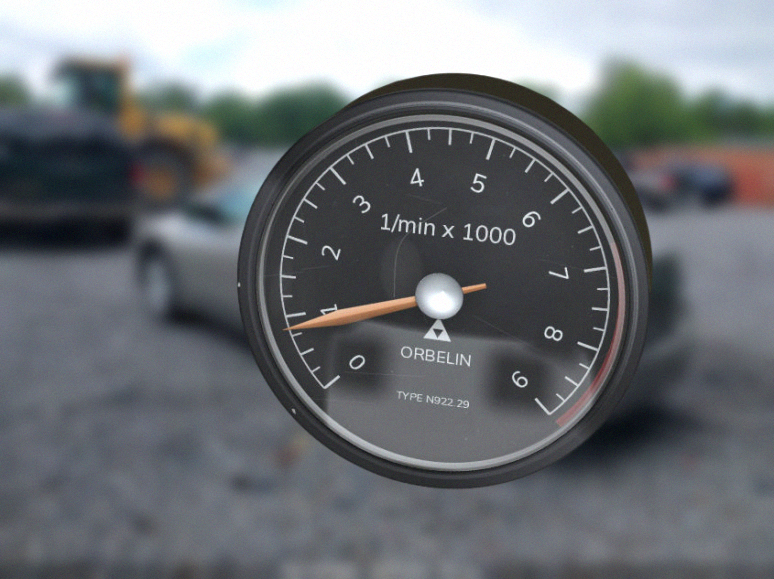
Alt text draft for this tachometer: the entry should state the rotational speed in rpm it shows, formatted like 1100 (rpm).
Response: 875 (rpm)
